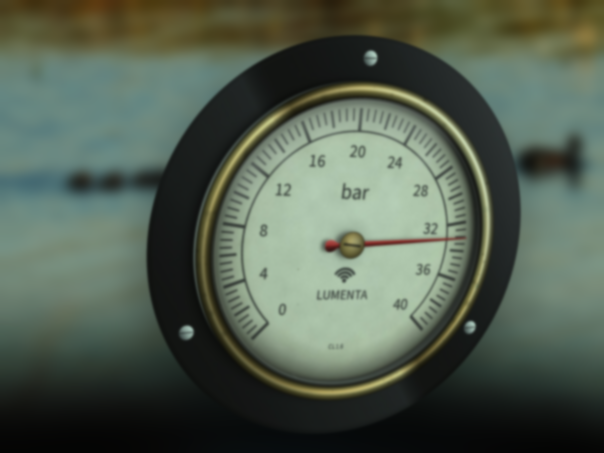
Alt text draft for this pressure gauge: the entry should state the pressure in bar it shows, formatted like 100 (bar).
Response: 33 (bar)
